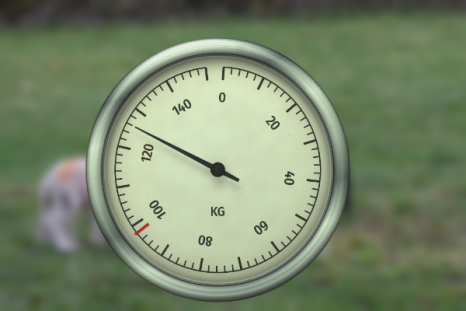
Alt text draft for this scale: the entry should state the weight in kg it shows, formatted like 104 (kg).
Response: 126 (kg)
